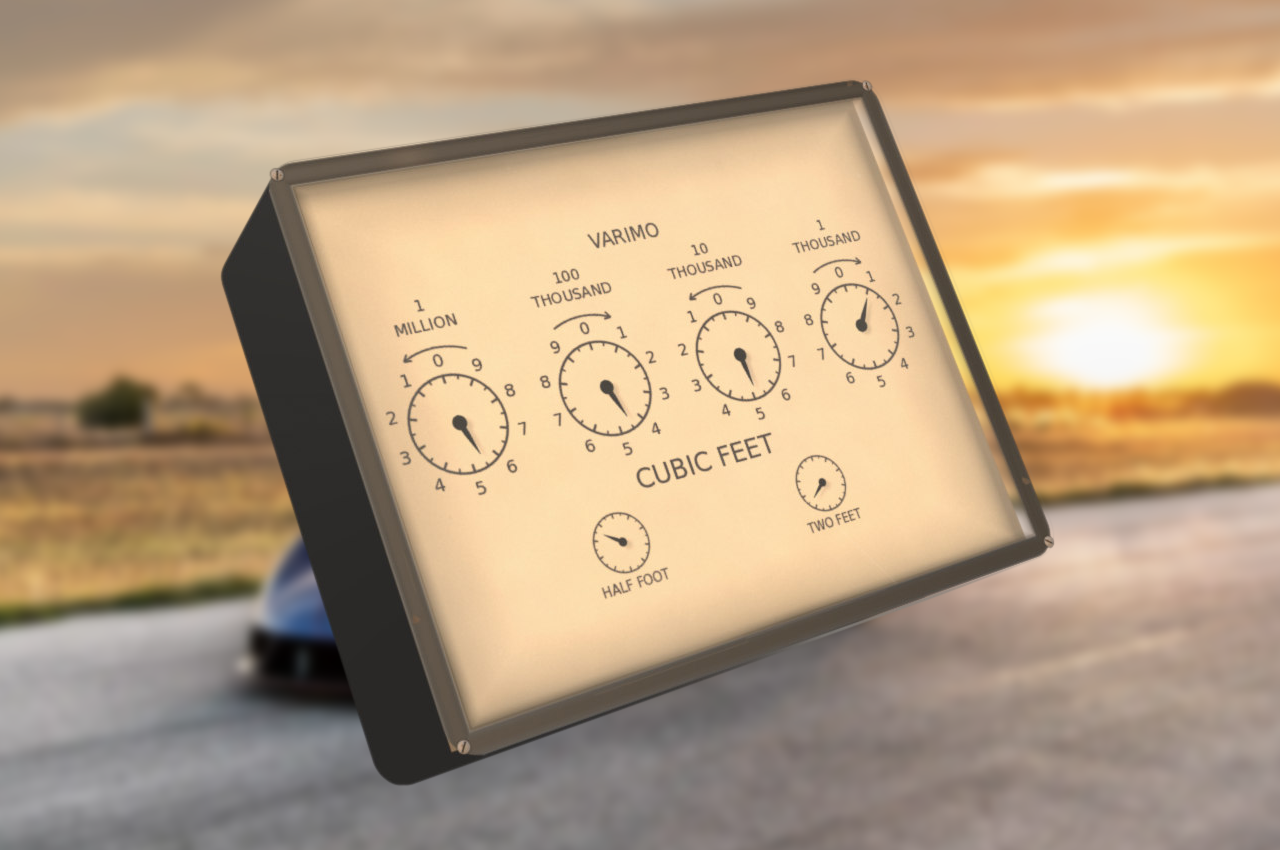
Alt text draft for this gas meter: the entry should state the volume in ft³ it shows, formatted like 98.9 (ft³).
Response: 545100 (ft³)
